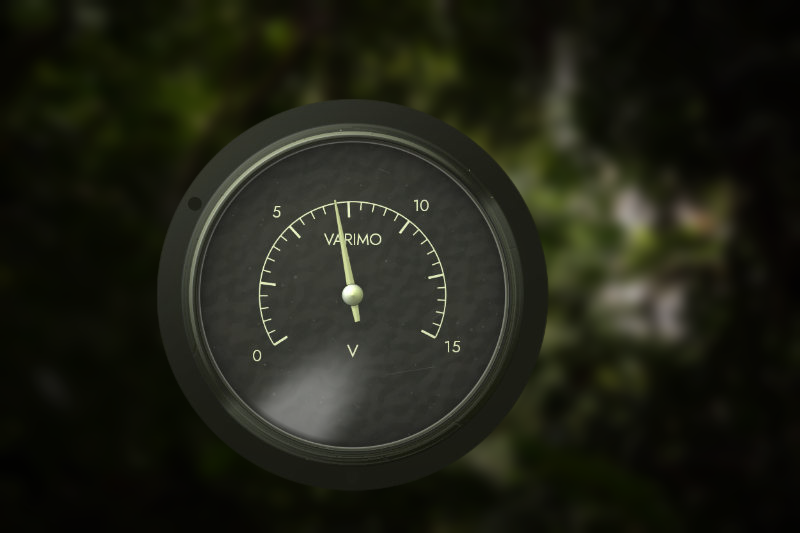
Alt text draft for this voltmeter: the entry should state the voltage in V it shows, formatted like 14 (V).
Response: 7 (V)
